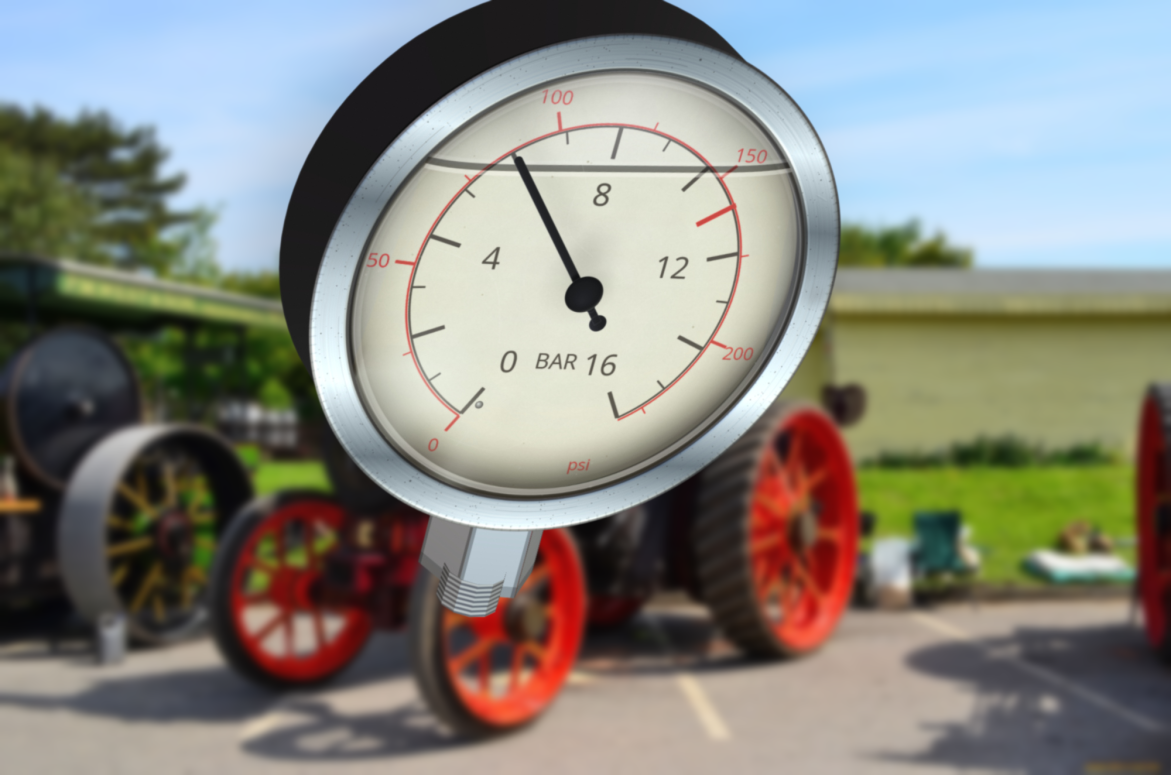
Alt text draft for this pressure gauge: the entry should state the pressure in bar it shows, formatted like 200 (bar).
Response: 6 (bar)
